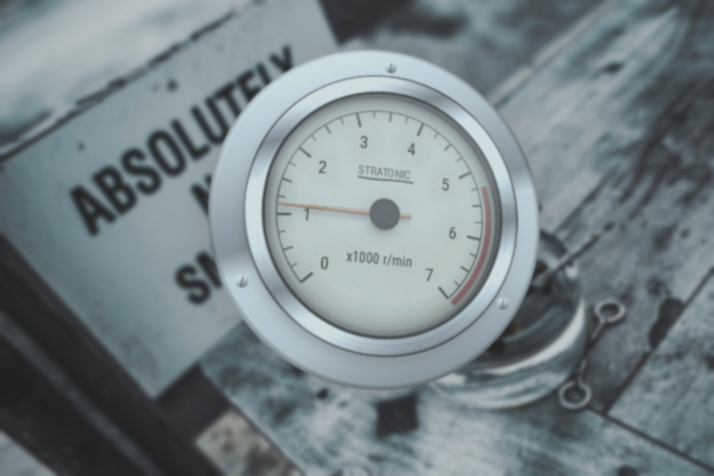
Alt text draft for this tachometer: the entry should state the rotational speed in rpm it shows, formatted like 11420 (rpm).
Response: 1125 (rpm)
